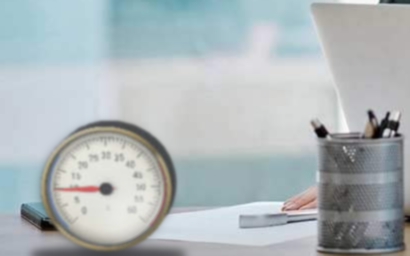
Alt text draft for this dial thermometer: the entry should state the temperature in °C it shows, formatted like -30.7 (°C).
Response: 10 (°C)
